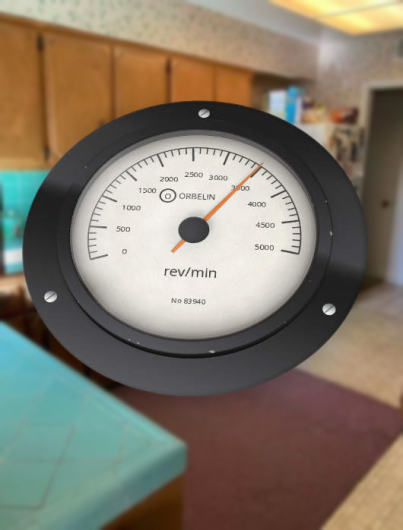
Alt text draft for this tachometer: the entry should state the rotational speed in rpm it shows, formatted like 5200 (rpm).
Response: 3500 (rpm)
